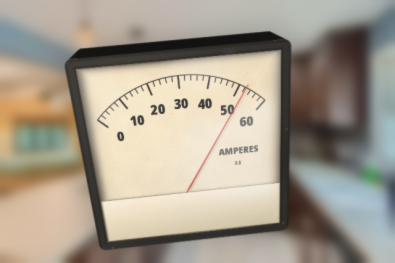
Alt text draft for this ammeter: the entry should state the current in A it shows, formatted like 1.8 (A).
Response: 52 (A)
